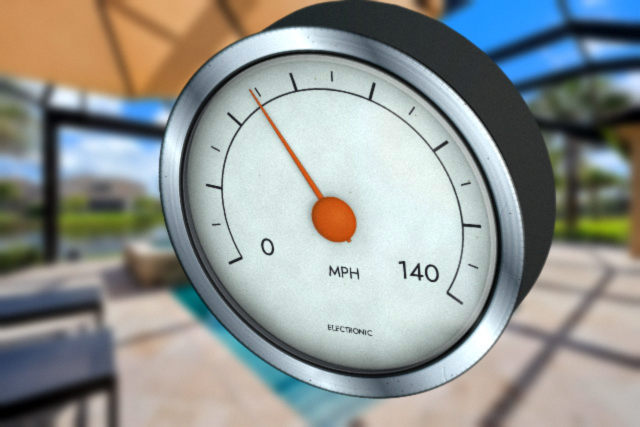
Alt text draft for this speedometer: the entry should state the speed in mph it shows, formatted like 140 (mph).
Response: 50 (mph)
